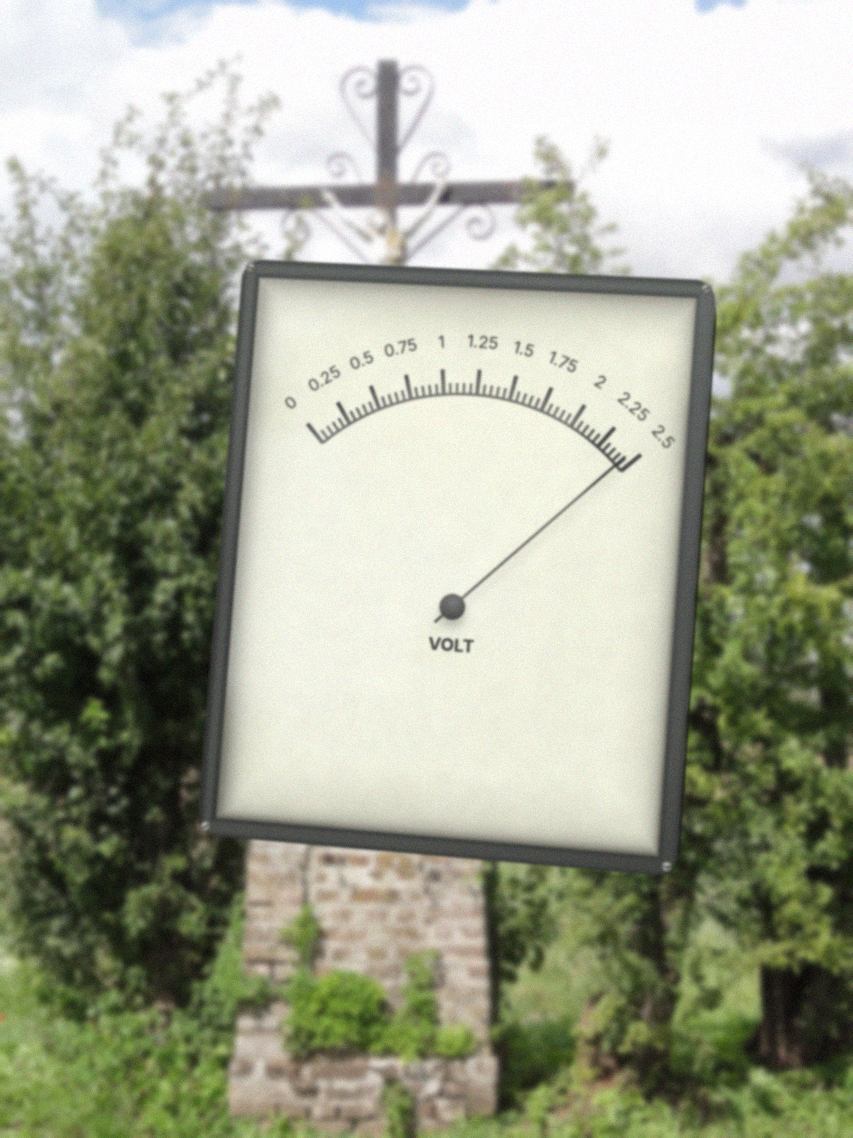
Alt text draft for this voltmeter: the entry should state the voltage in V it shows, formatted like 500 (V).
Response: 2.45 (V)
